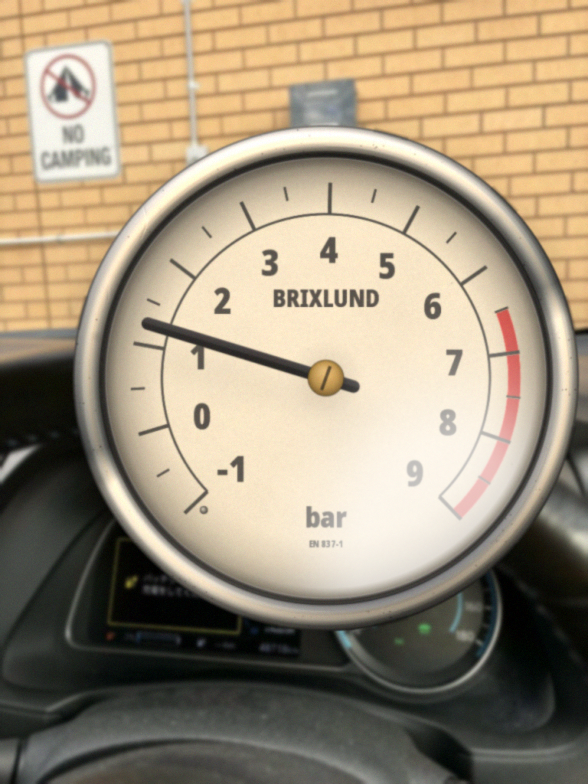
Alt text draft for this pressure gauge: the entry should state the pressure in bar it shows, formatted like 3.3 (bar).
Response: 1.25 (bar)
